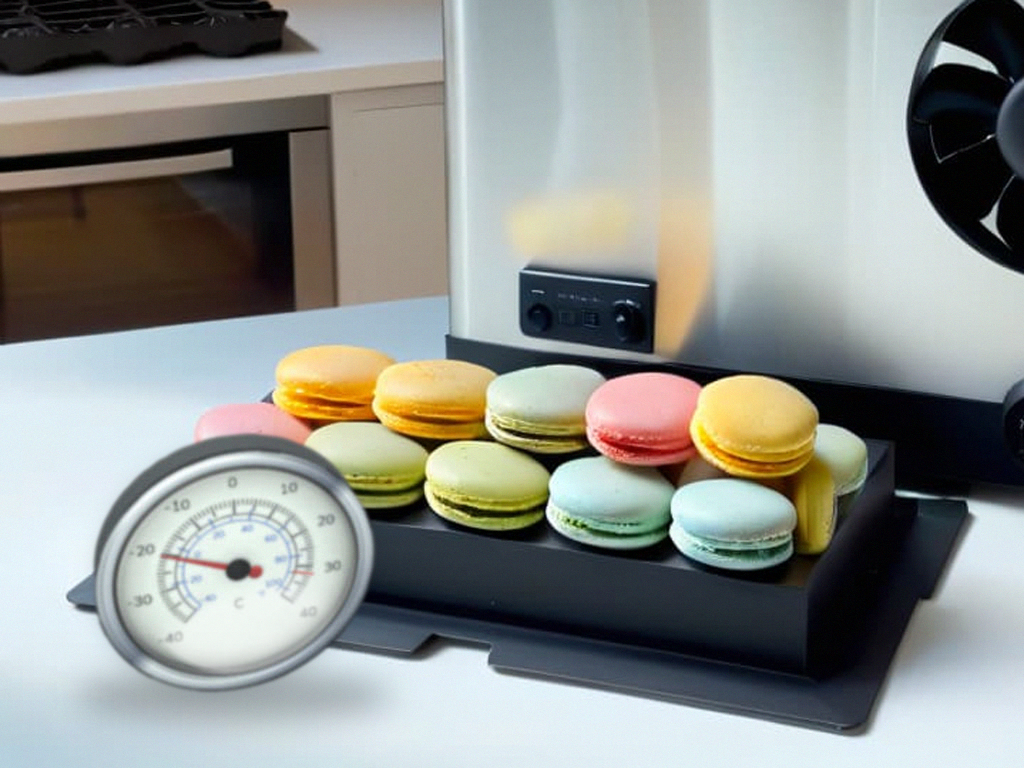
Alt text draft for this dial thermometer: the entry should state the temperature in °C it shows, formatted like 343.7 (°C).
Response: -20 (°C)
